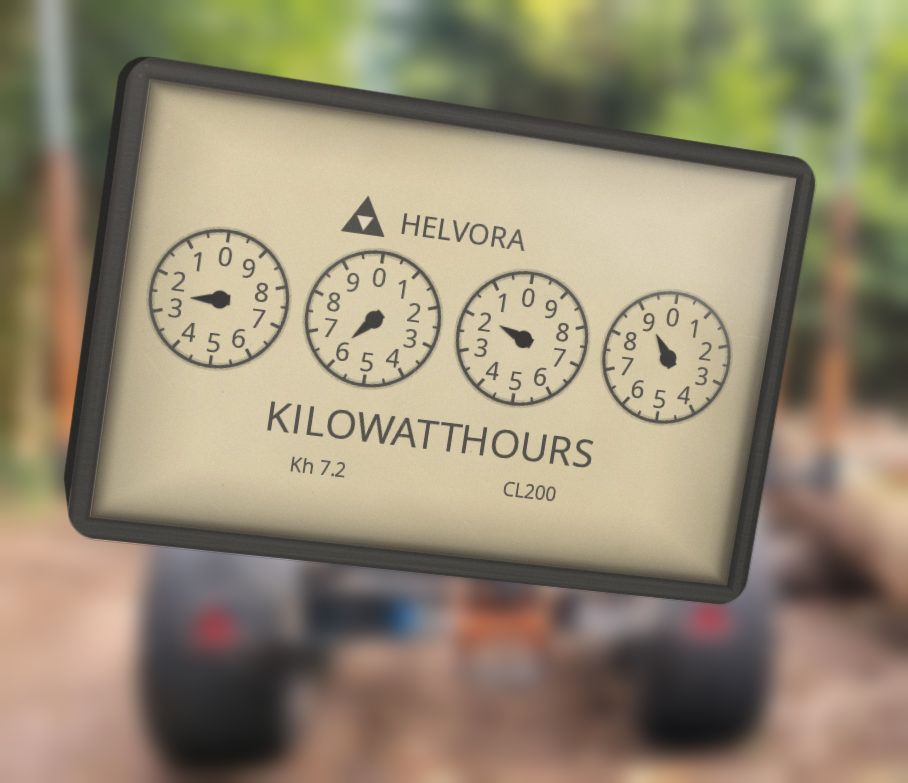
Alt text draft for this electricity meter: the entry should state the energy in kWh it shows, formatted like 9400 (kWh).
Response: 2619 (kWh)
